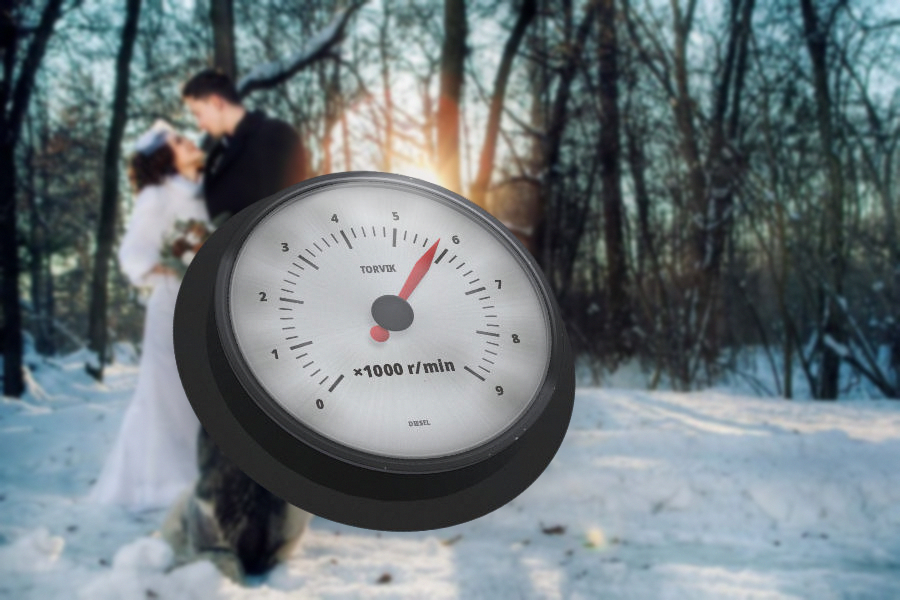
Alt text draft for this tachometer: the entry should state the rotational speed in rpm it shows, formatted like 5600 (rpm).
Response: 5800 (rpm)
